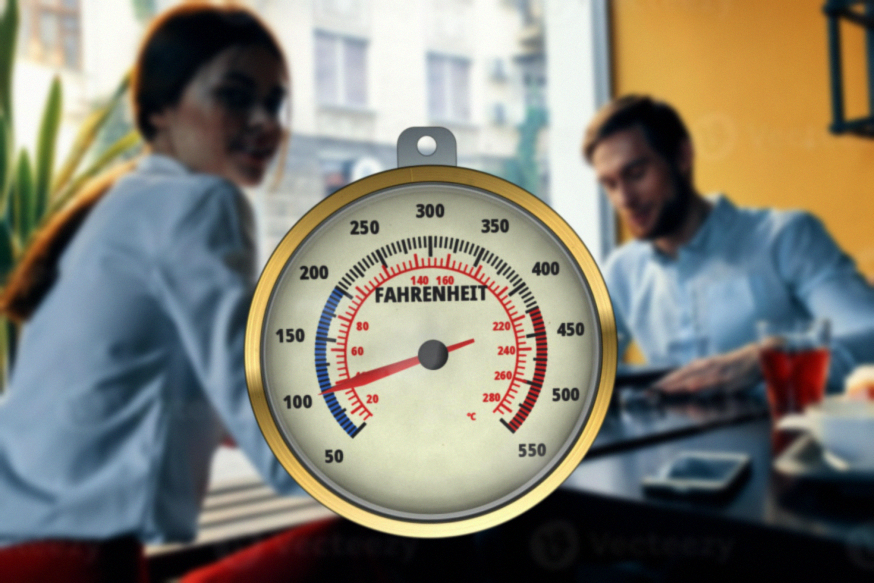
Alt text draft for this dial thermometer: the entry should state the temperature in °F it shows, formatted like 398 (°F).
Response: 100 (°F)
